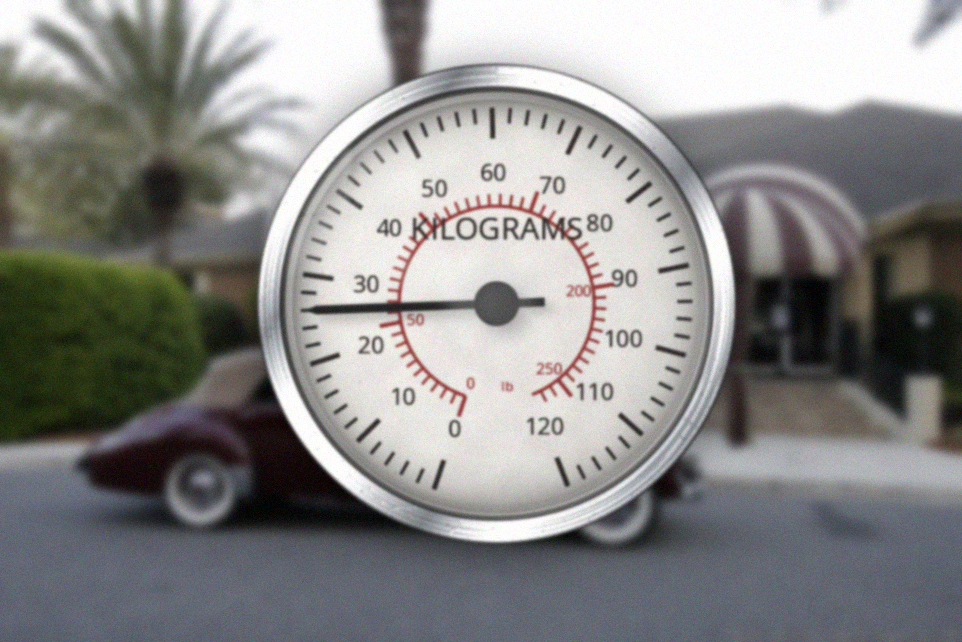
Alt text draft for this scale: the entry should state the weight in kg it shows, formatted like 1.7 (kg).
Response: 26 (kg)
